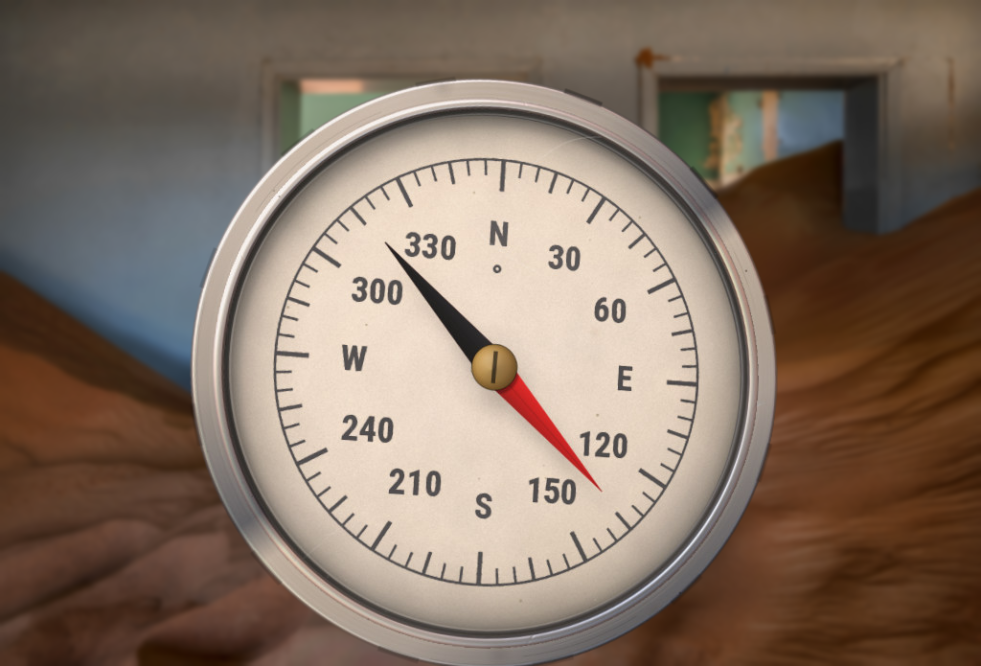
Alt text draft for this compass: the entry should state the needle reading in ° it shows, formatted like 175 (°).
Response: 135 (°)
